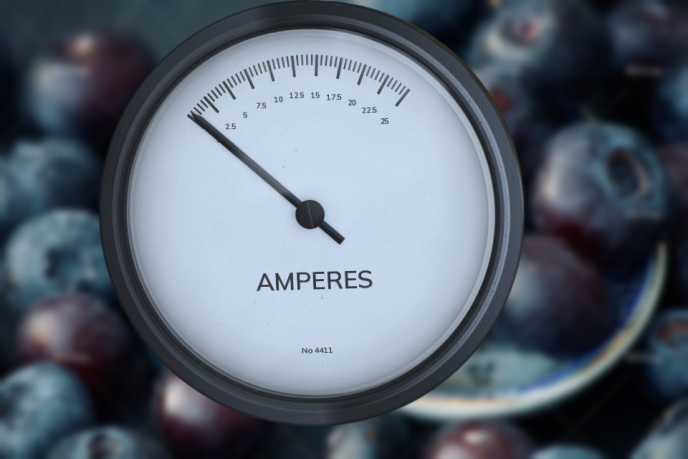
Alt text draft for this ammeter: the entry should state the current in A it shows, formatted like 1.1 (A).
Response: 0.5 (A)
